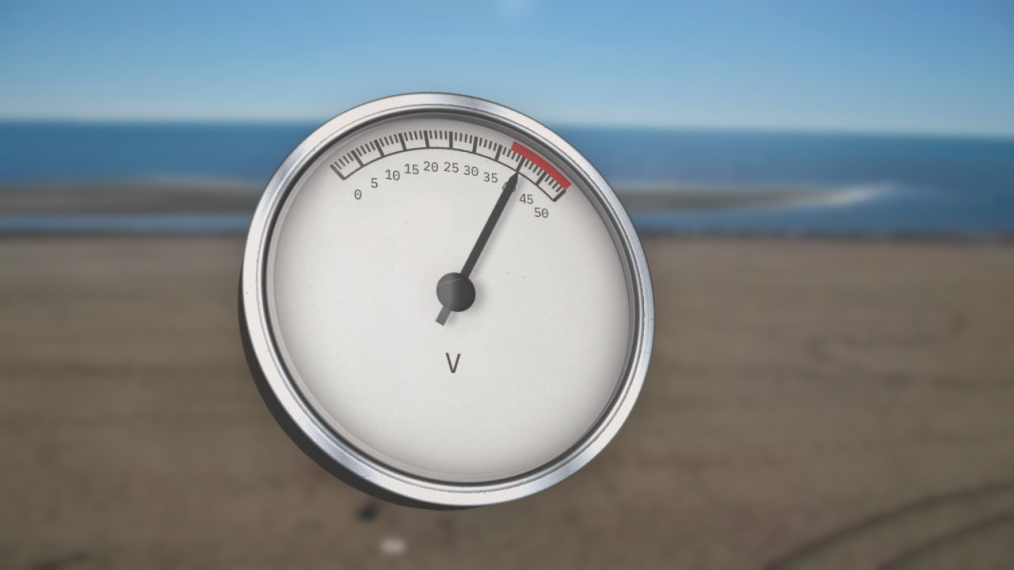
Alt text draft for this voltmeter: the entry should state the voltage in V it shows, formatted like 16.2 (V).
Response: 40 (V)
